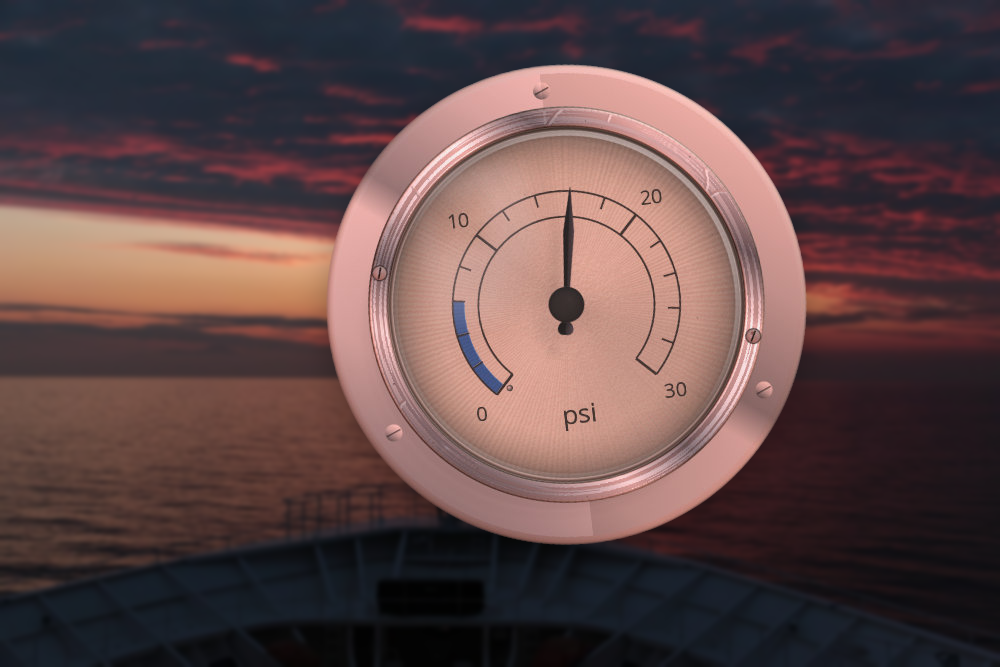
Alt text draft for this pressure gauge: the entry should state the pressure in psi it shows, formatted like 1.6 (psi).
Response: 16 (psi)
